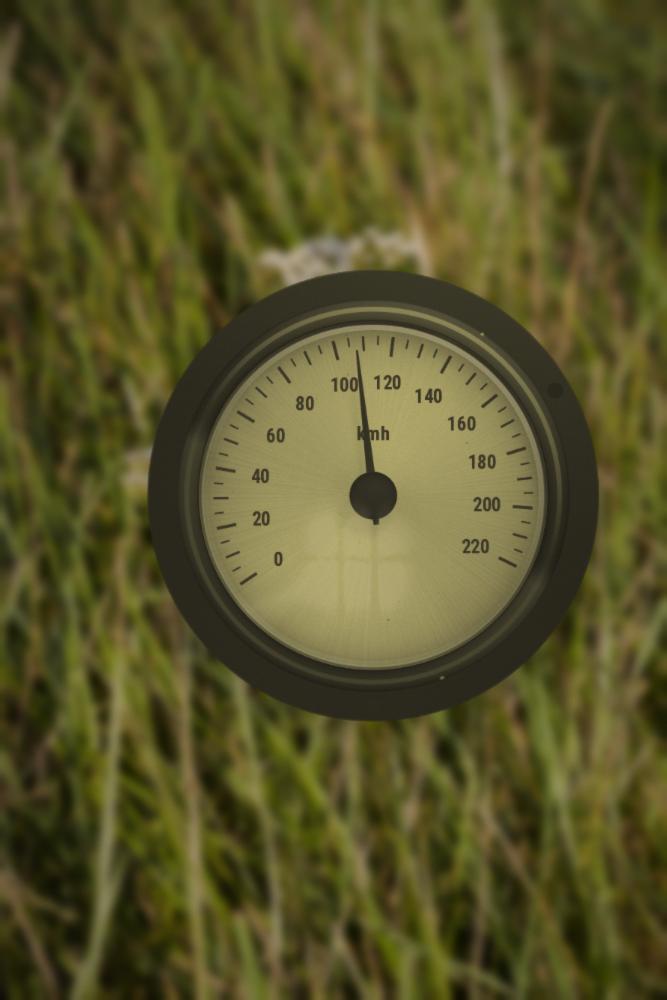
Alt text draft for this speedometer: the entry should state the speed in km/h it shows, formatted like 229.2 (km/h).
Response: 107.5 (km/h)
